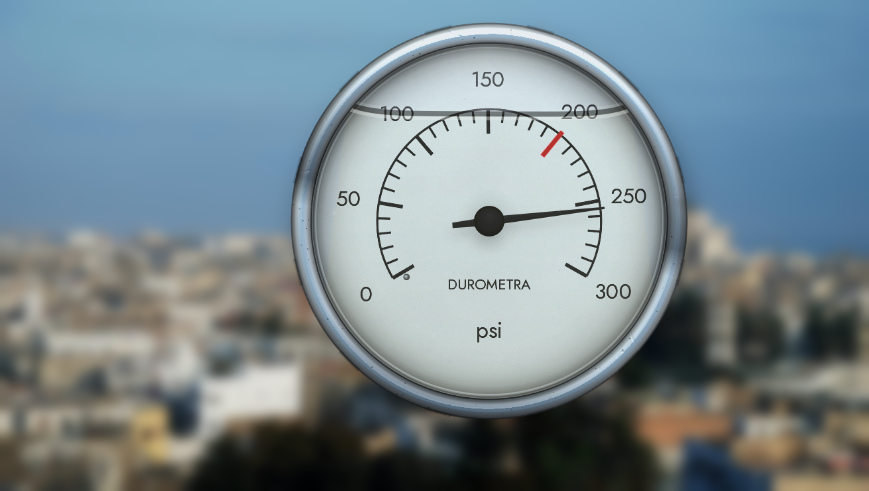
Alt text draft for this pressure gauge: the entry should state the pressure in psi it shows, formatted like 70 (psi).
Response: 255 (psi)
